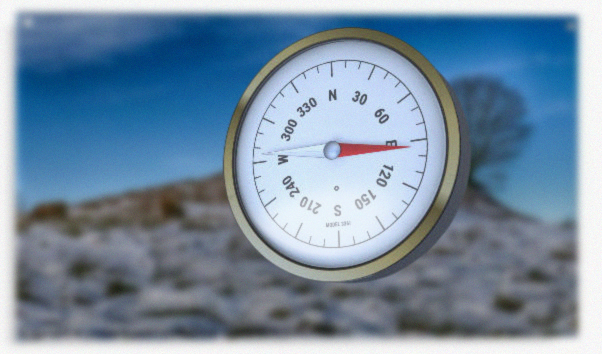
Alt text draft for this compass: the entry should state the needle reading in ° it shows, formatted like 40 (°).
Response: 95 (°)
